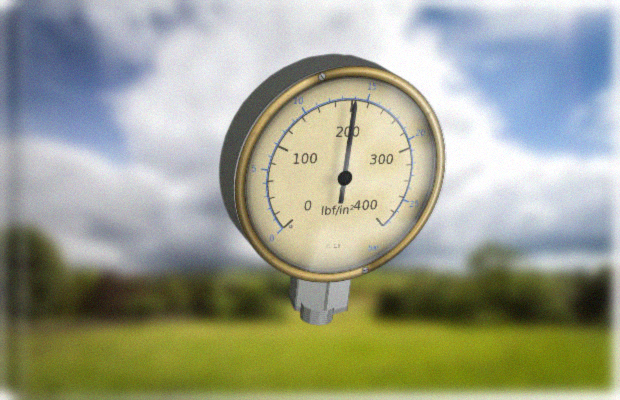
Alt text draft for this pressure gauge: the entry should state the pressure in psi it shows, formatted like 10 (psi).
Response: 200 (psi)
